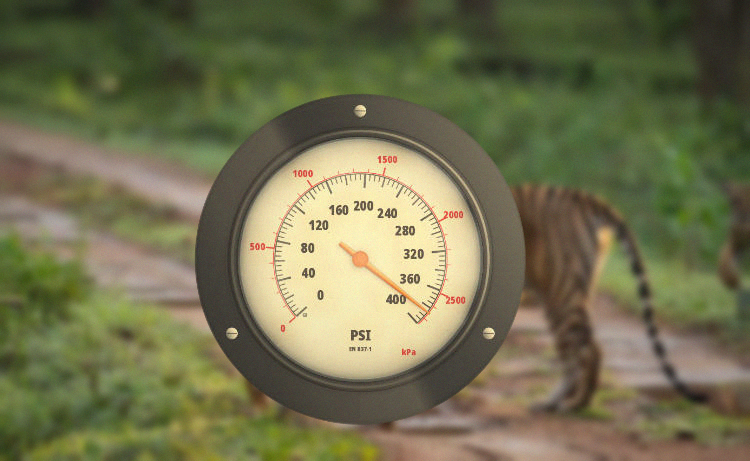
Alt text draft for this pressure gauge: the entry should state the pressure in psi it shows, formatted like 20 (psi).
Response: 385 (psi)
